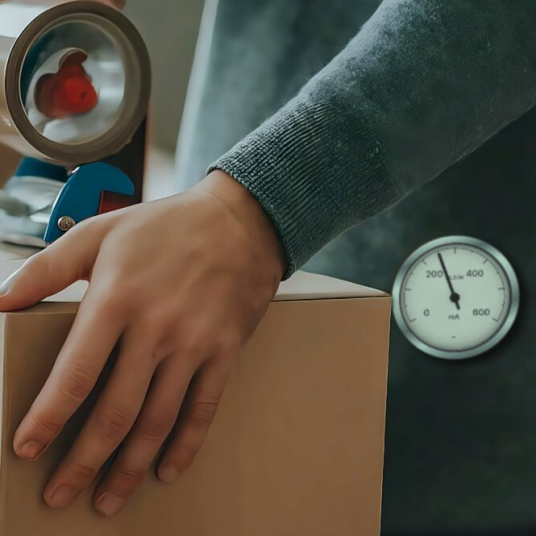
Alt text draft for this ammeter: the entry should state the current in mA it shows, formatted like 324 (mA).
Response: 250 (mA)
